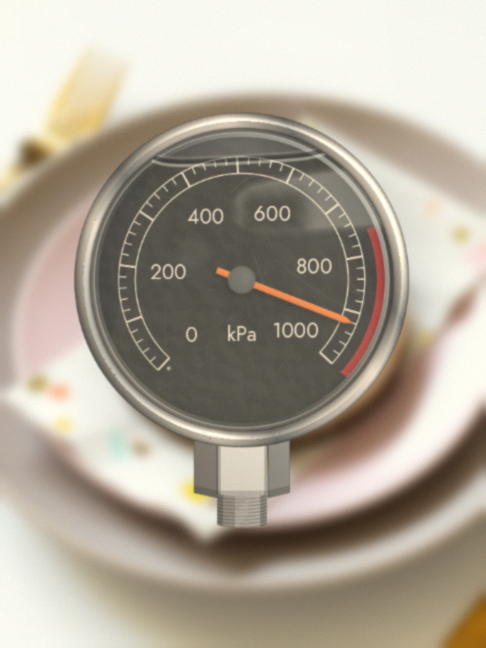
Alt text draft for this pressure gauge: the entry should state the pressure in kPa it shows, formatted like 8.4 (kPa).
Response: 920 (kPa)
